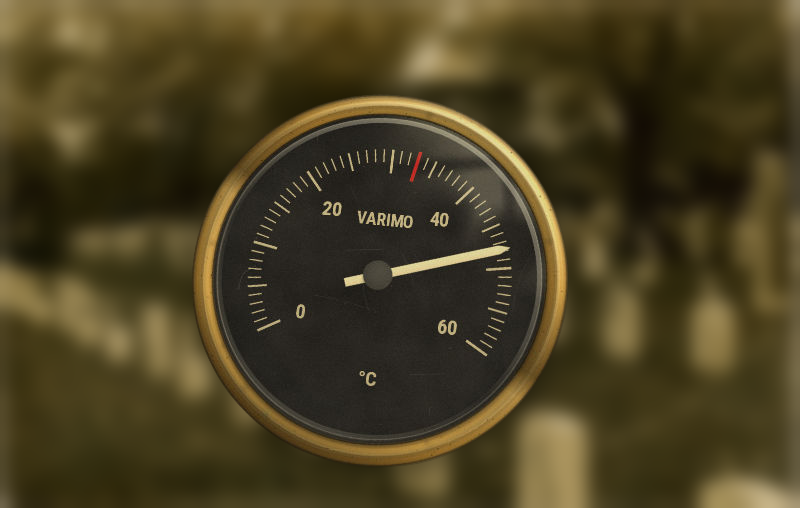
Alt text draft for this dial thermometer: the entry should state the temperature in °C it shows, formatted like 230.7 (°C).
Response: 48 (°C)
